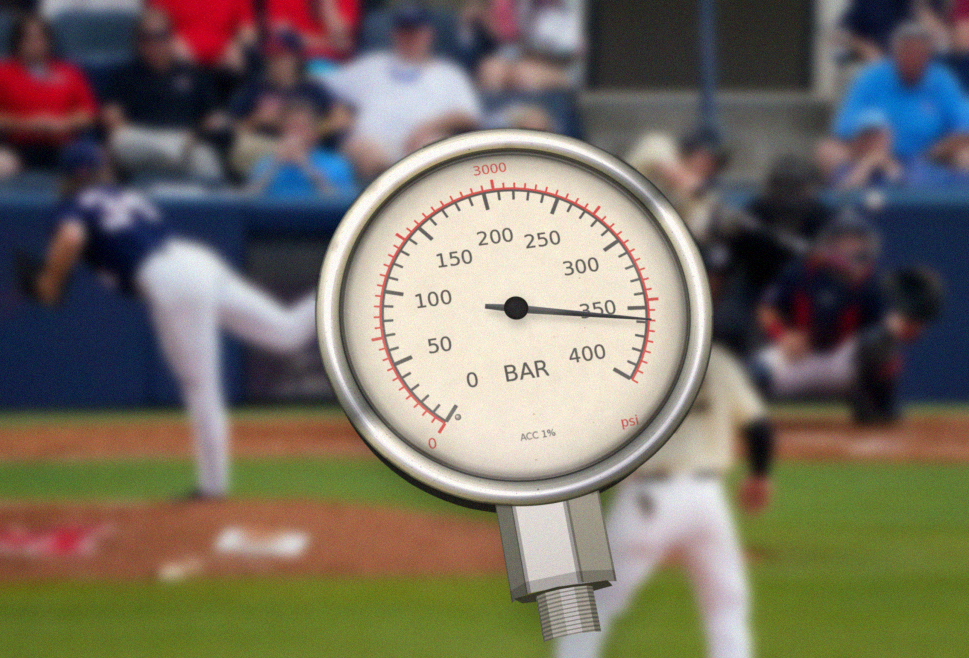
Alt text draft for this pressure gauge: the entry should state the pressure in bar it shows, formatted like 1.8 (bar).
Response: 360 (bar)
